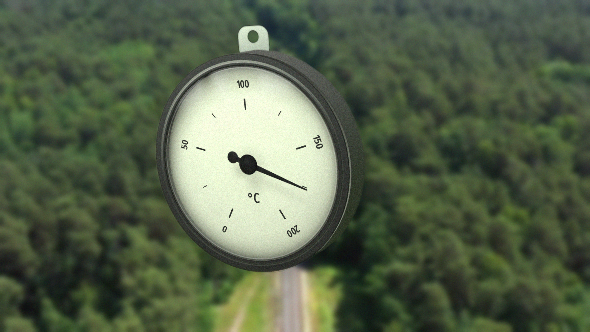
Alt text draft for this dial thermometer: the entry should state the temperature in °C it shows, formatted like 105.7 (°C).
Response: 175 (°C)
